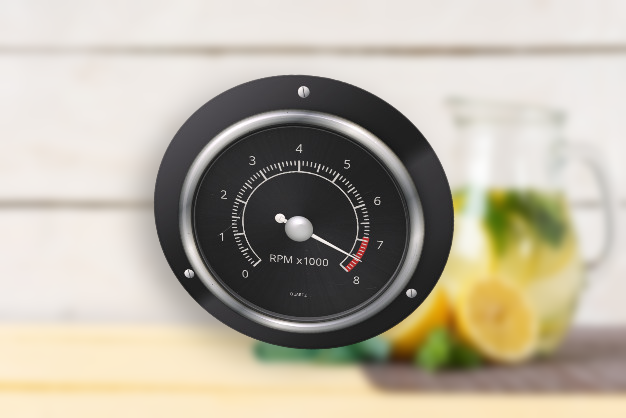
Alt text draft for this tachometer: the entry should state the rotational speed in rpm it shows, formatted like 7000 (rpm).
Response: 7500 (rpm)
